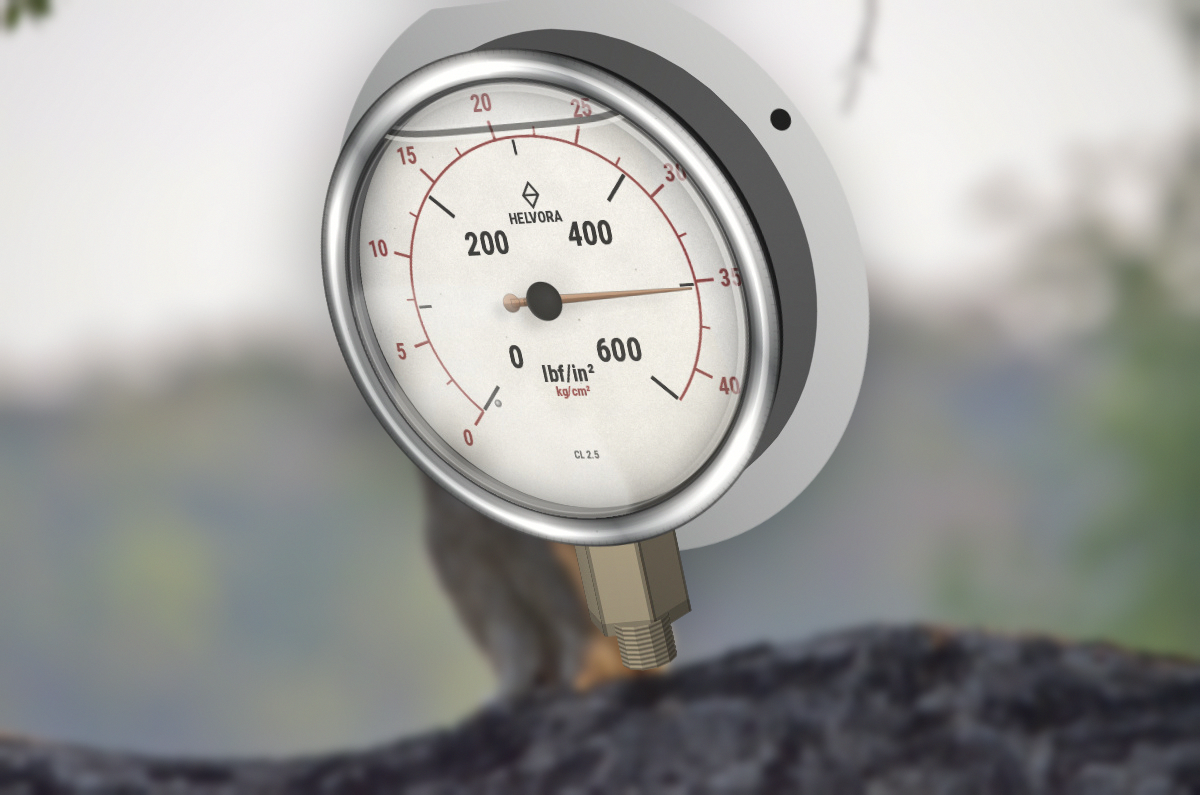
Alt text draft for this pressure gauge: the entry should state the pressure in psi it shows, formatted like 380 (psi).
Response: 500 (psi)
